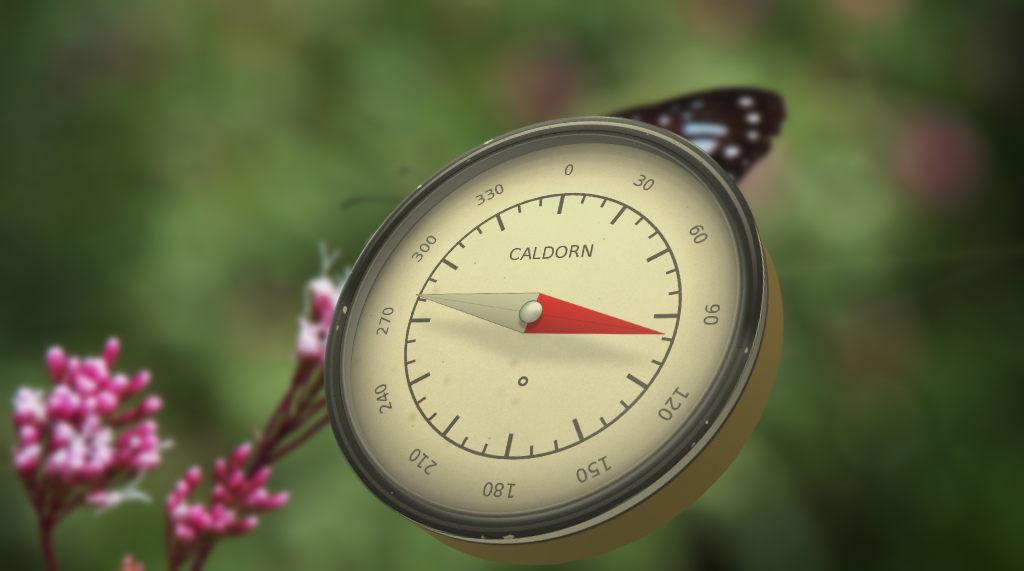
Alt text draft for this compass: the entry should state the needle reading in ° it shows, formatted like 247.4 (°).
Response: 100 (°)
